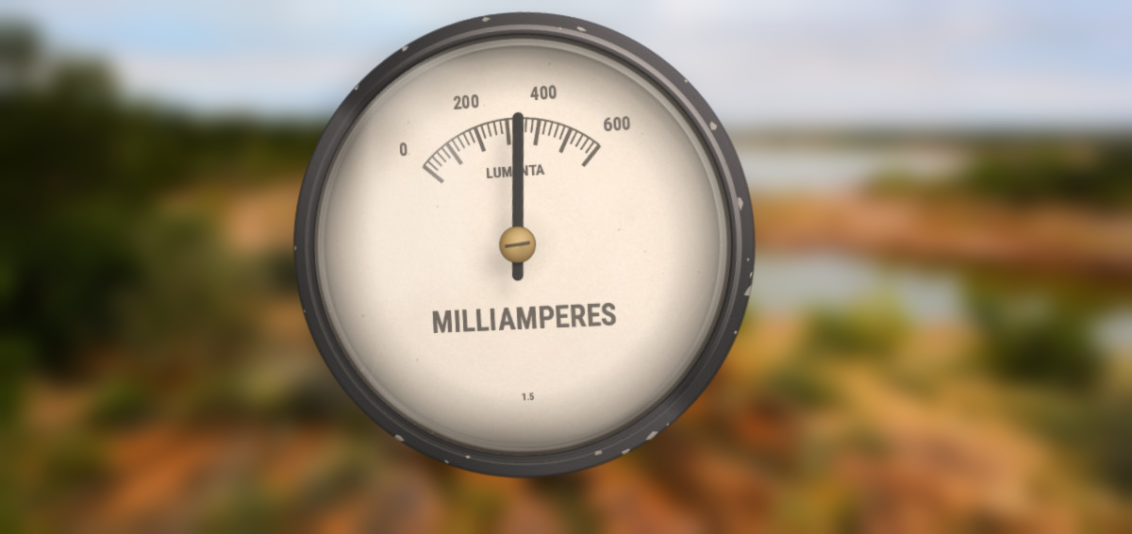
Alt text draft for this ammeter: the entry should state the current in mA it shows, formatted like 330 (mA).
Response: 340 (mA)
